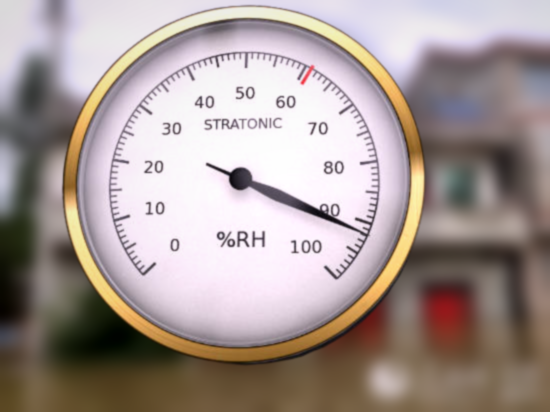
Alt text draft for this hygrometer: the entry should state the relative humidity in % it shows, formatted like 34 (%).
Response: 92 (%)
